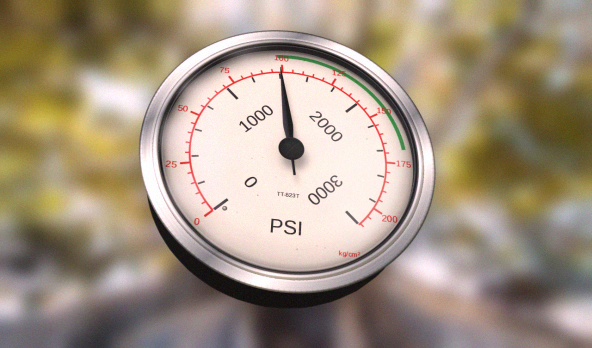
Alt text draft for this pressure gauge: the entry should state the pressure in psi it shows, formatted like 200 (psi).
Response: 1400 (psi)
